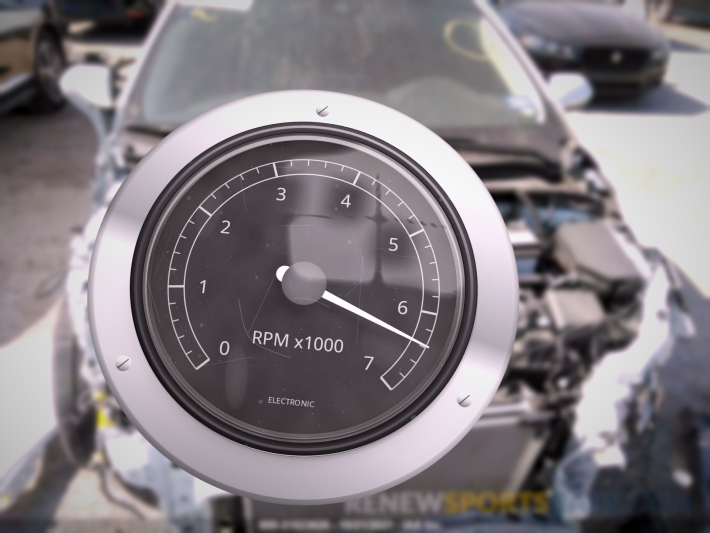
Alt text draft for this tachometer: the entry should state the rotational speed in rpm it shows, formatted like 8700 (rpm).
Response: 6400 (rpm)
